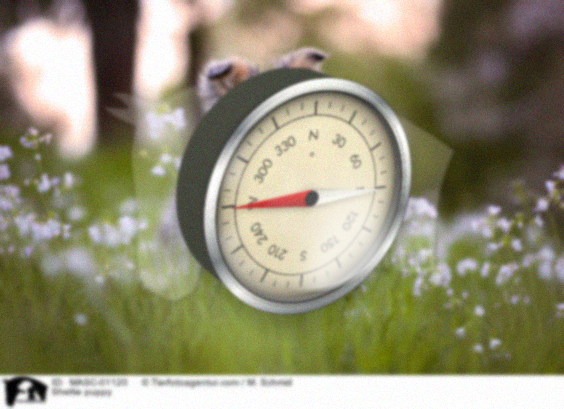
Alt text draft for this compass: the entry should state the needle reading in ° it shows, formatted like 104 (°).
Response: 270 (°)
